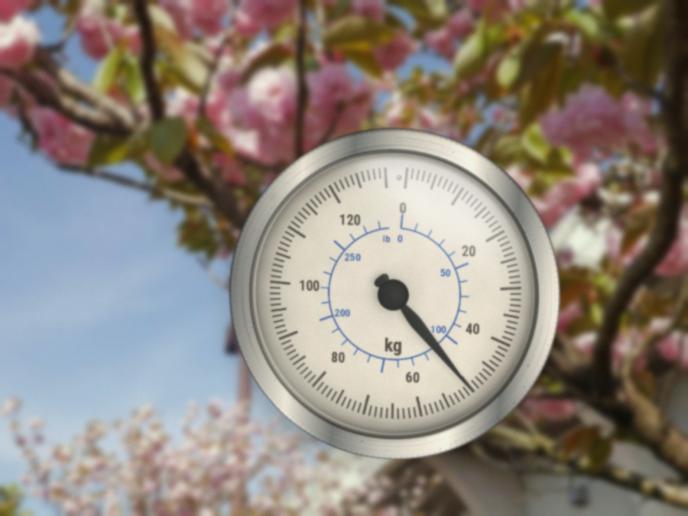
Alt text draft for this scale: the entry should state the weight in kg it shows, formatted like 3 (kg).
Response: 50 (kg)
